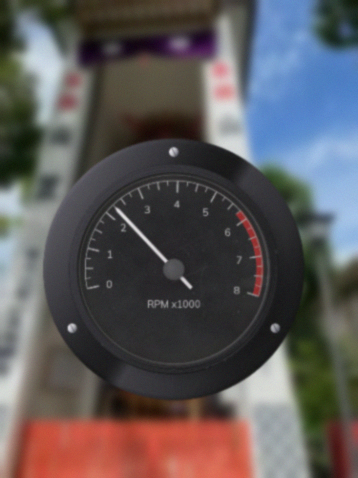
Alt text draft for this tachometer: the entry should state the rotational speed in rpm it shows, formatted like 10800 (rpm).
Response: 2250 (rpm)
